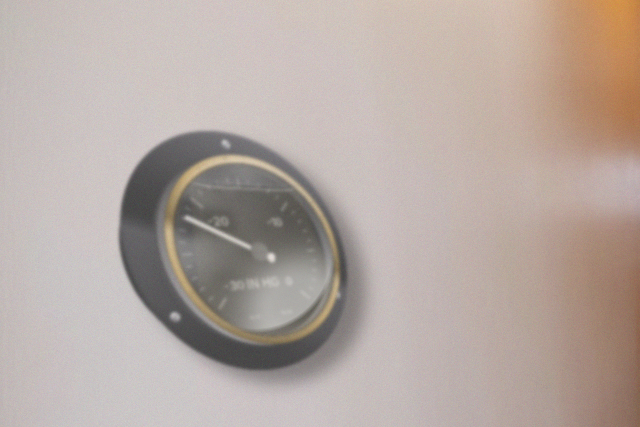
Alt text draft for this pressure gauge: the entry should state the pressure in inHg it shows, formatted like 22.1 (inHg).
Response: -22 (inHg)
